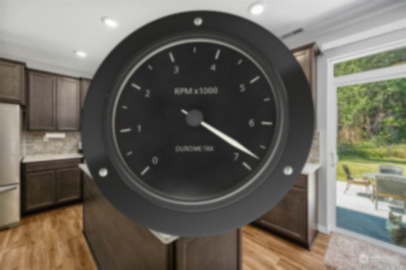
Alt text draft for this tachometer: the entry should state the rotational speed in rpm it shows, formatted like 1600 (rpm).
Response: 6750 (rpm)
